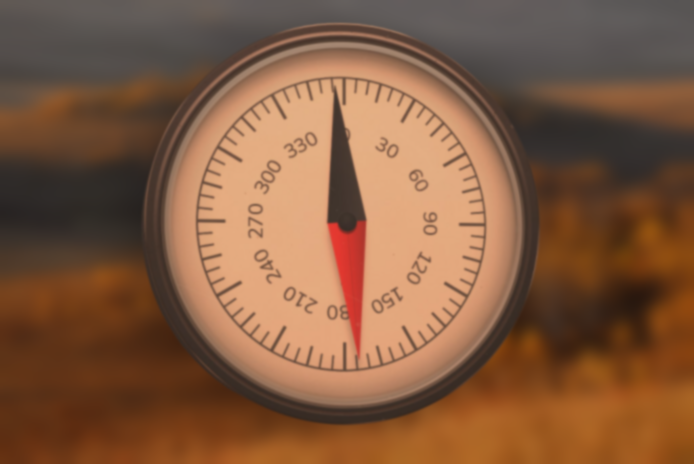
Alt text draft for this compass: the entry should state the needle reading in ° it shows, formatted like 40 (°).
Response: 175 (°)
